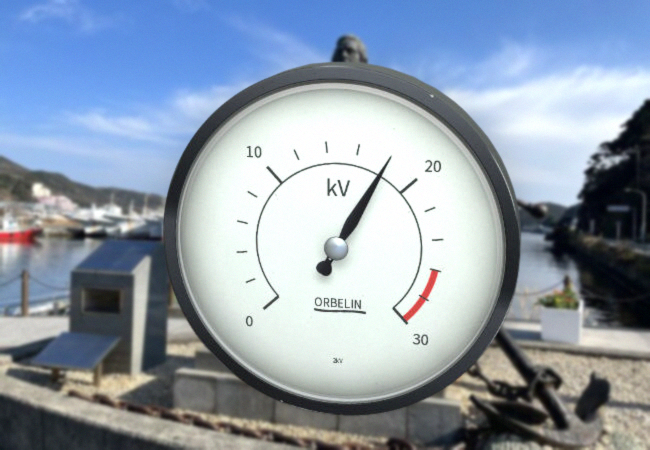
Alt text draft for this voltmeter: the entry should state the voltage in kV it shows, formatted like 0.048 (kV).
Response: 18 (kV)
